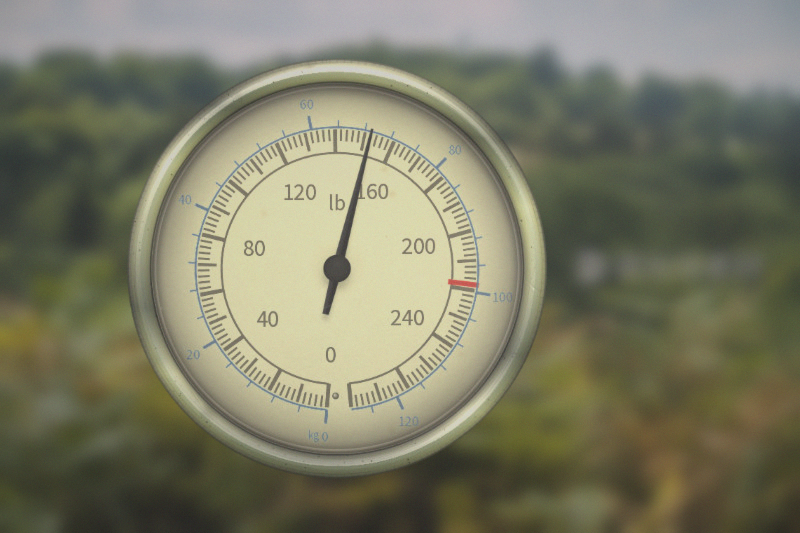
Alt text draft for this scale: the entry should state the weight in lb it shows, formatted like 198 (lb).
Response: 152 (lb)
